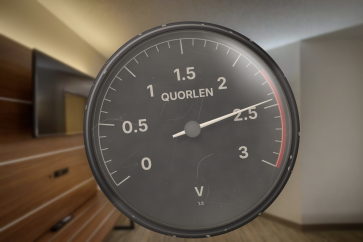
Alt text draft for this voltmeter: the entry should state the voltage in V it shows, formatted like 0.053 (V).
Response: 2.45 (V)
